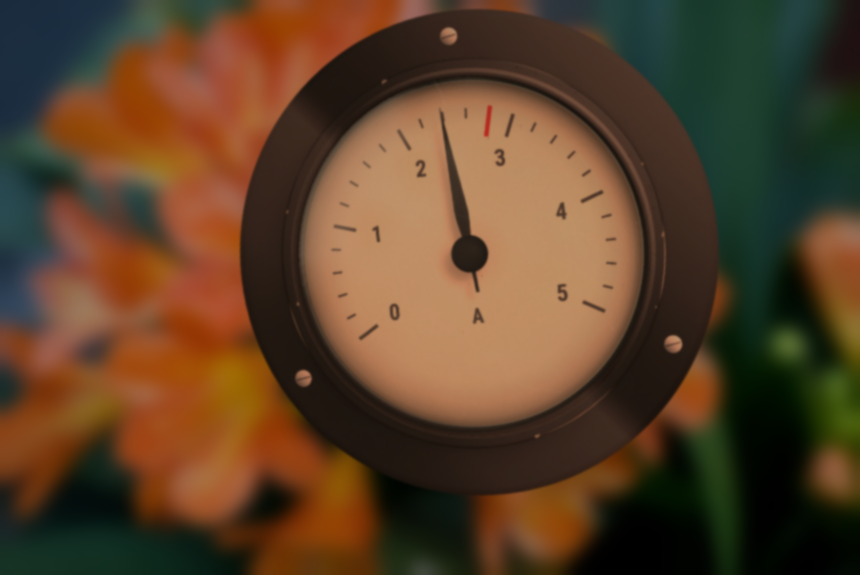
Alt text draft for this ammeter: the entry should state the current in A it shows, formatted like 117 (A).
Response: 2.4 (A)
